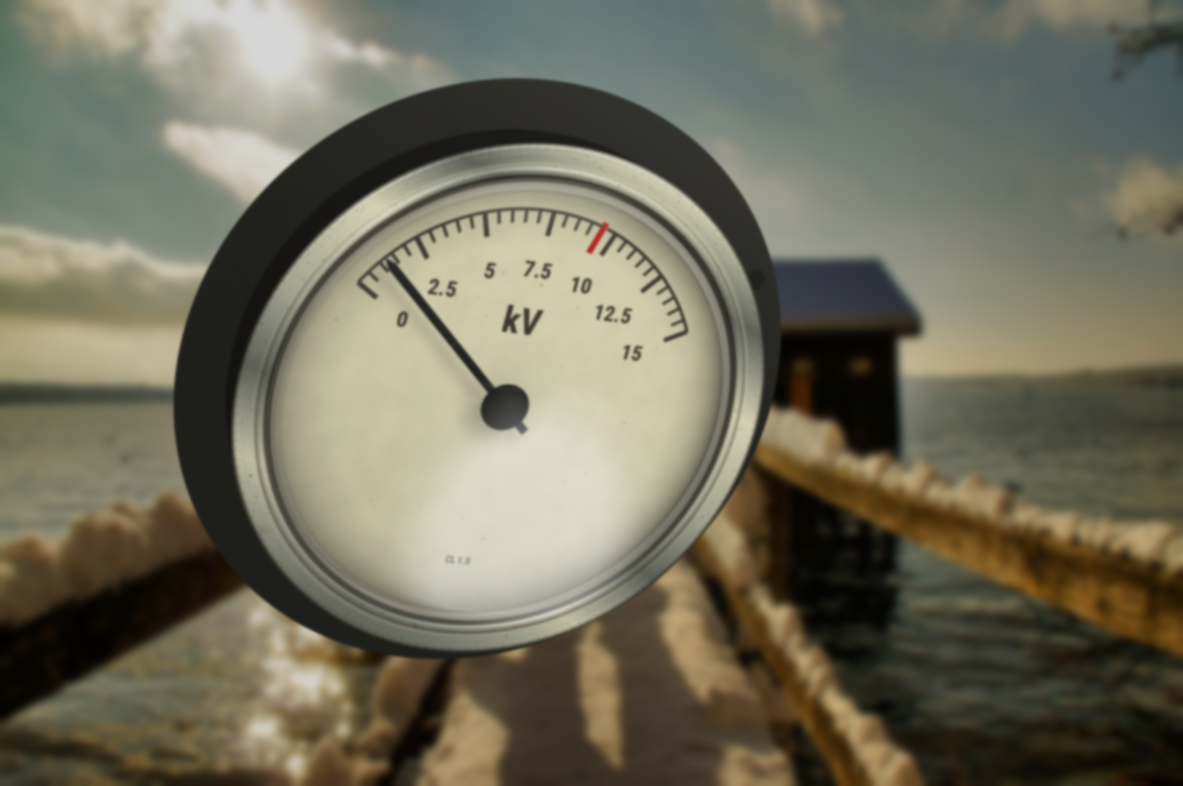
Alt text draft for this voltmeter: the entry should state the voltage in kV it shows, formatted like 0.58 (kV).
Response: 1.25 (kV)
